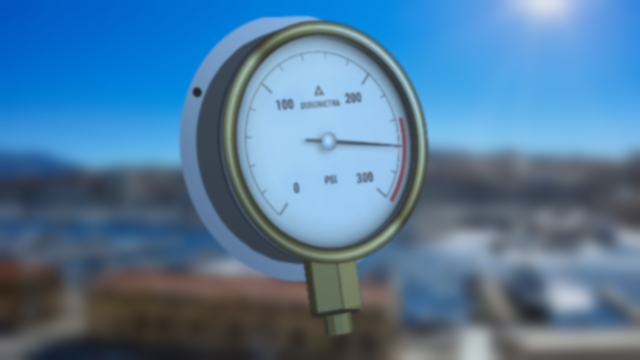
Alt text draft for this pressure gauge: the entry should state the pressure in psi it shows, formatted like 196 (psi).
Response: 260 (psi)
